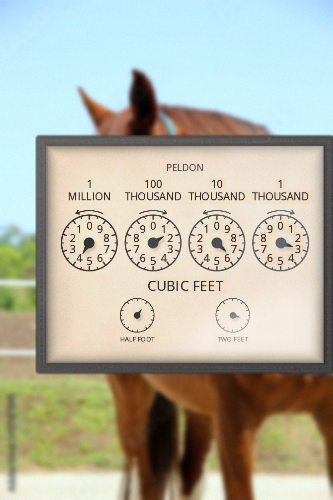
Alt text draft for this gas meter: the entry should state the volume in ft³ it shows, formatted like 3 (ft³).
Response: 416300 (ft³)
